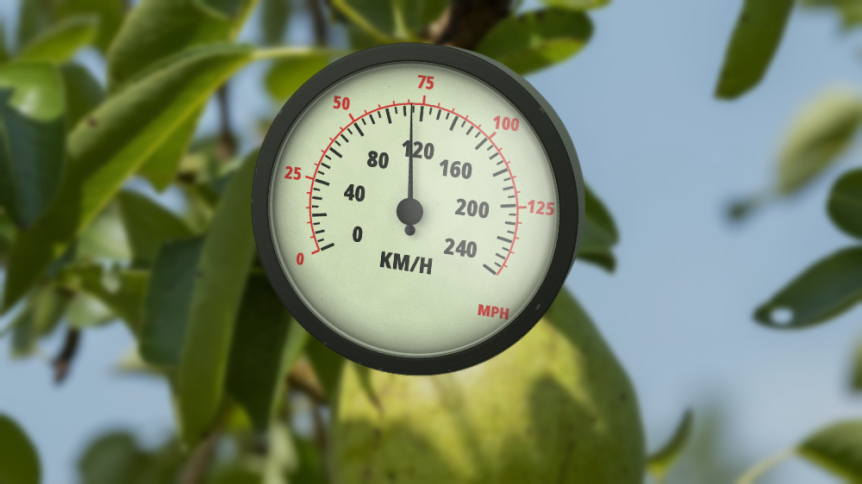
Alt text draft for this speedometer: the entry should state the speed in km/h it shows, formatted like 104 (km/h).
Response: 115 (km/h)
